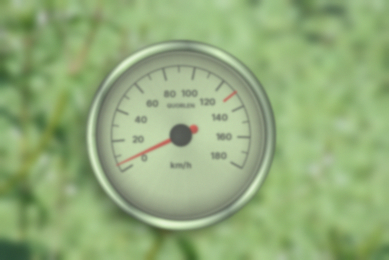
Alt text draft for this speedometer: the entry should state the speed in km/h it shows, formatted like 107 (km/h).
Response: 5 (km/h)
